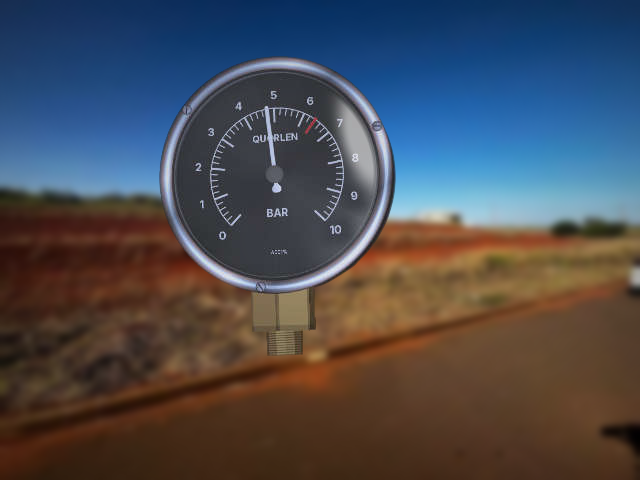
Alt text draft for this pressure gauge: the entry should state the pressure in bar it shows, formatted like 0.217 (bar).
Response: 4.8 (bar)
